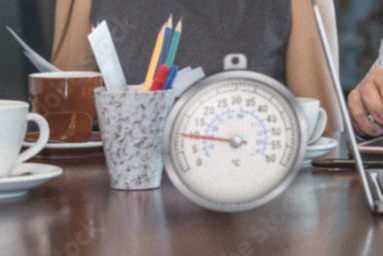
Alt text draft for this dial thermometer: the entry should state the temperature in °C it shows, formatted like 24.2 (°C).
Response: 10 (°C)
